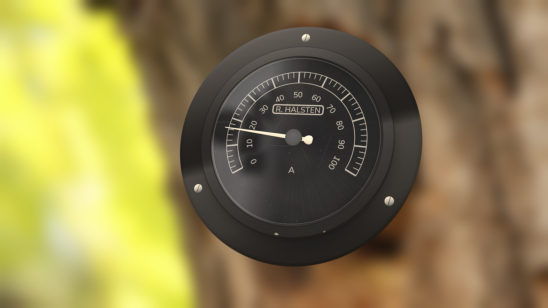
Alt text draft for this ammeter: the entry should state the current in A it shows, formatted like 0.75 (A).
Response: 16 (A)
